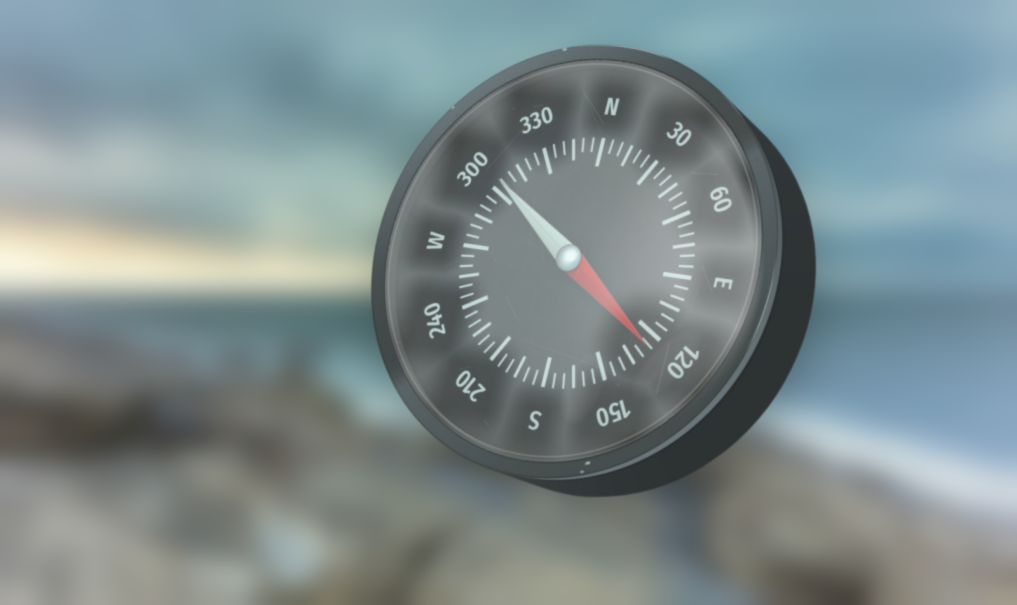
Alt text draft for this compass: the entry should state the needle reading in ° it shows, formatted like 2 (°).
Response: 125 (°)
